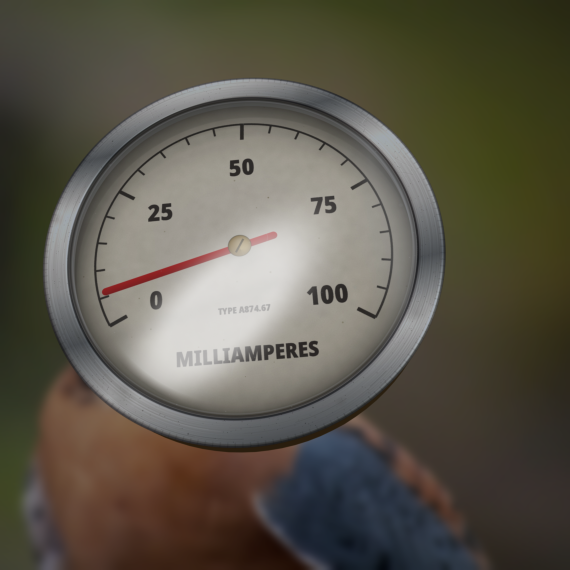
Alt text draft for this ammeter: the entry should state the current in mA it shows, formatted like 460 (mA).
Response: 5 (mA)
